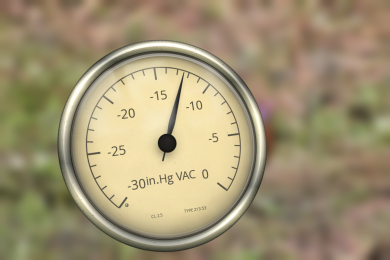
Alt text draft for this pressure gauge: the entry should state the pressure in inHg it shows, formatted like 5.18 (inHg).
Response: -12.5 (inHg)
